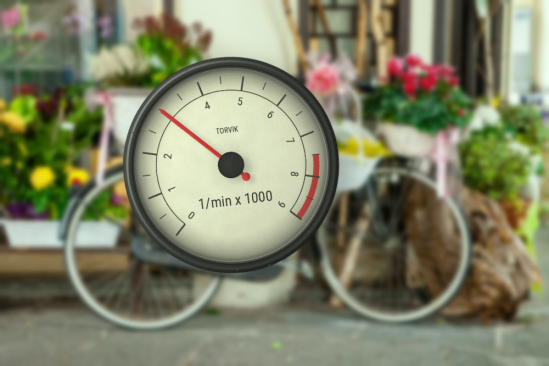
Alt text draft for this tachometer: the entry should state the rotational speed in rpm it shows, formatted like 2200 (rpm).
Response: 3000 (rpm)
